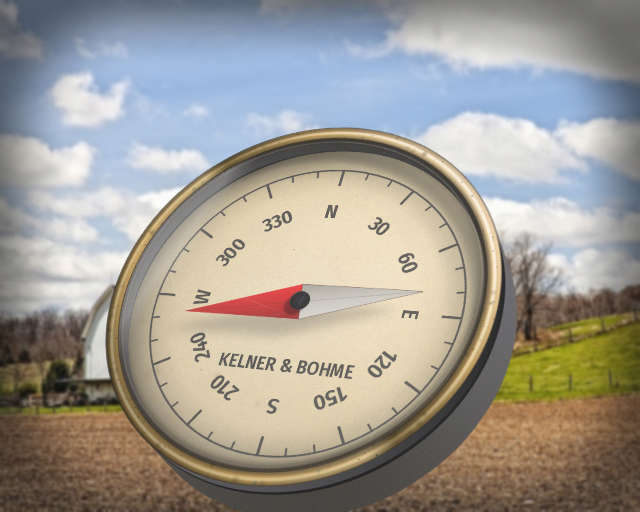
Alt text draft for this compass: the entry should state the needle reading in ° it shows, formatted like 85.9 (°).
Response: 260 (°)
